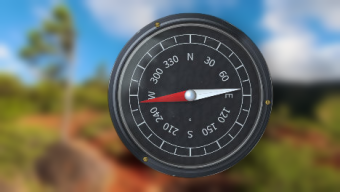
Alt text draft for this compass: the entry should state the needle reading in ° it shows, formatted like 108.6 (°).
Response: 262.5 (°)
